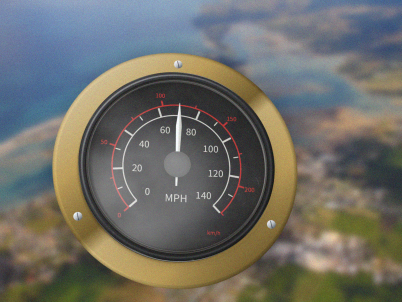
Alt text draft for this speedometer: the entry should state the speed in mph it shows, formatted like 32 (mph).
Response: 70 (mph)
